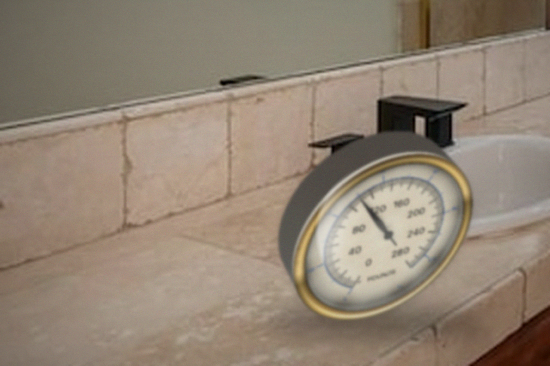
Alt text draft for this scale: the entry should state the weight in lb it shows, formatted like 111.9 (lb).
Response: 110 (lb)
